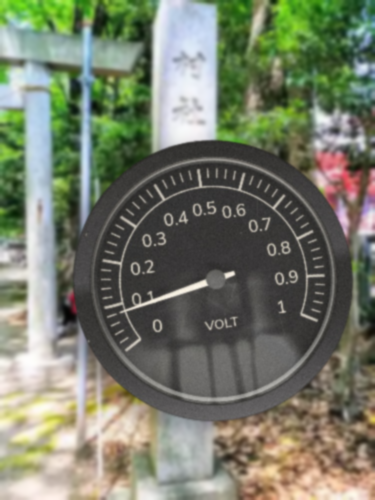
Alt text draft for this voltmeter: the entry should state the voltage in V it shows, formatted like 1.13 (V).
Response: 0.08 (V)
